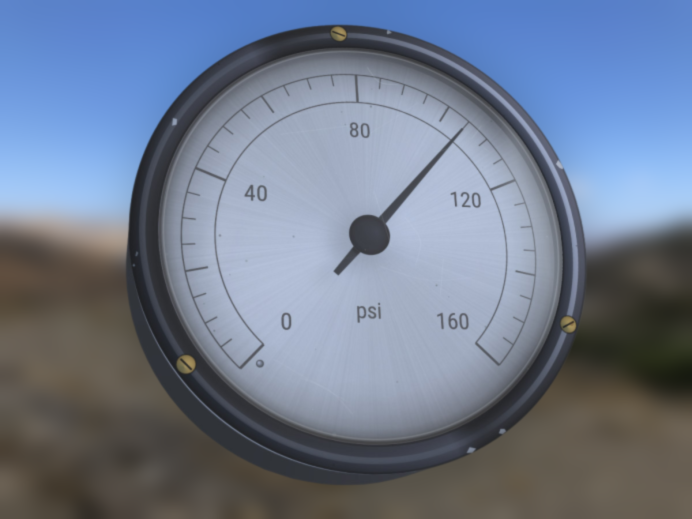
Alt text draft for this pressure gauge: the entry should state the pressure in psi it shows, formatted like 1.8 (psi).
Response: 105 (psi)
